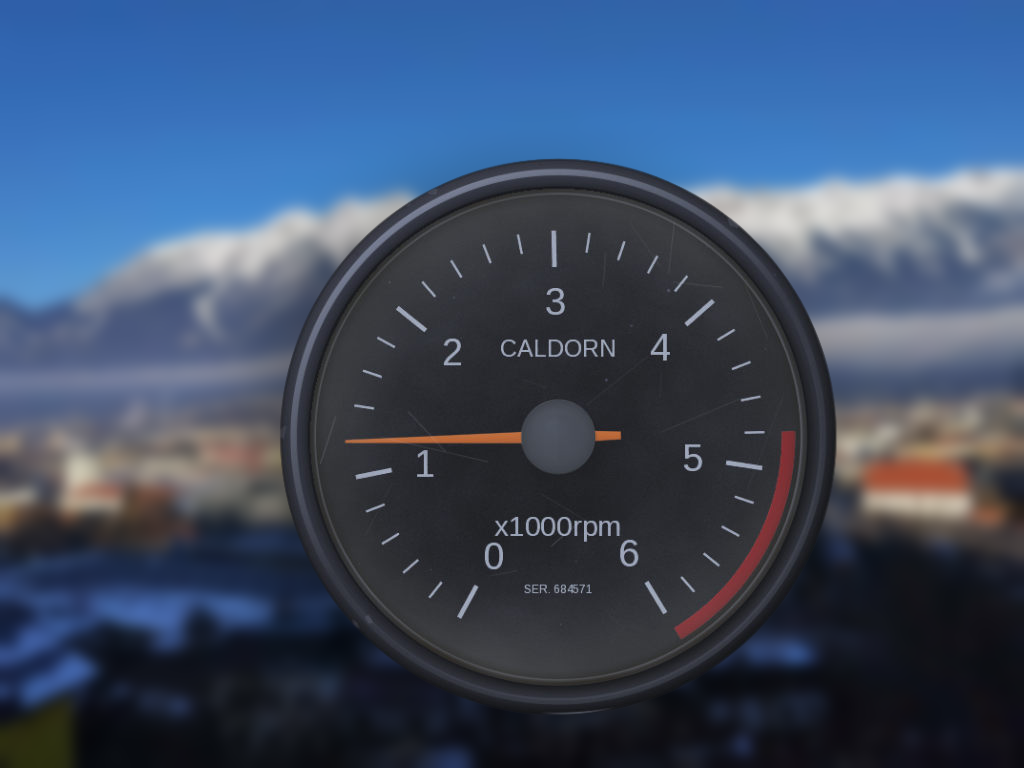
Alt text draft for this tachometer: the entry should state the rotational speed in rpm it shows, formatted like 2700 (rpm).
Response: 1200 (rpm)
